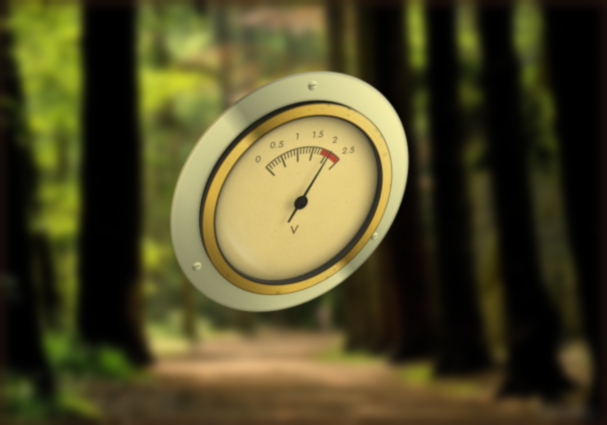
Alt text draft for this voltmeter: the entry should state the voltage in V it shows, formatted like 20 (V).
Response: 2 (V)
